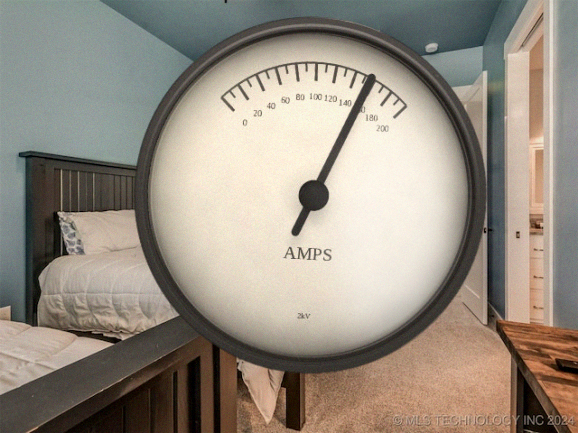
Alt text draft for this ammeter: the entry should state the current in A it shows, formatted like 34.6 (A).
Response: 155 (A)
